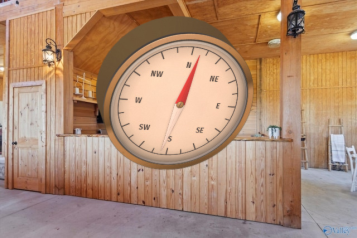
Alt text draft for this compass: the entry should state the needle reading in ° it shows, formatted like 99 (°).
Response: 7.5 (°)
